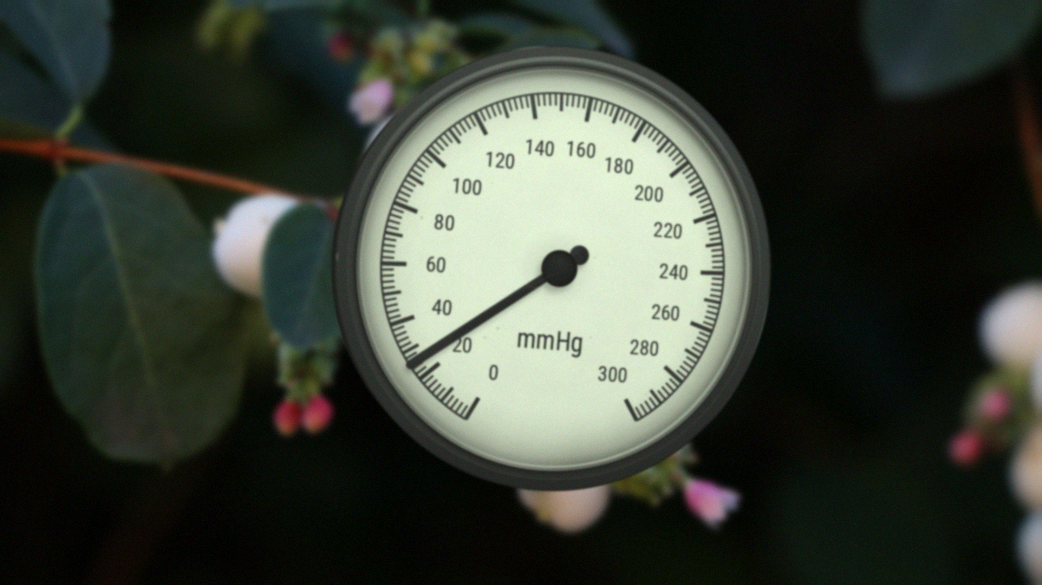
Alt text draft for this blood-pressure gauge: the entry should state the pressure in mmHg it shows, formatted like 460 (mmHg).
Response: 26 (mmHg)
